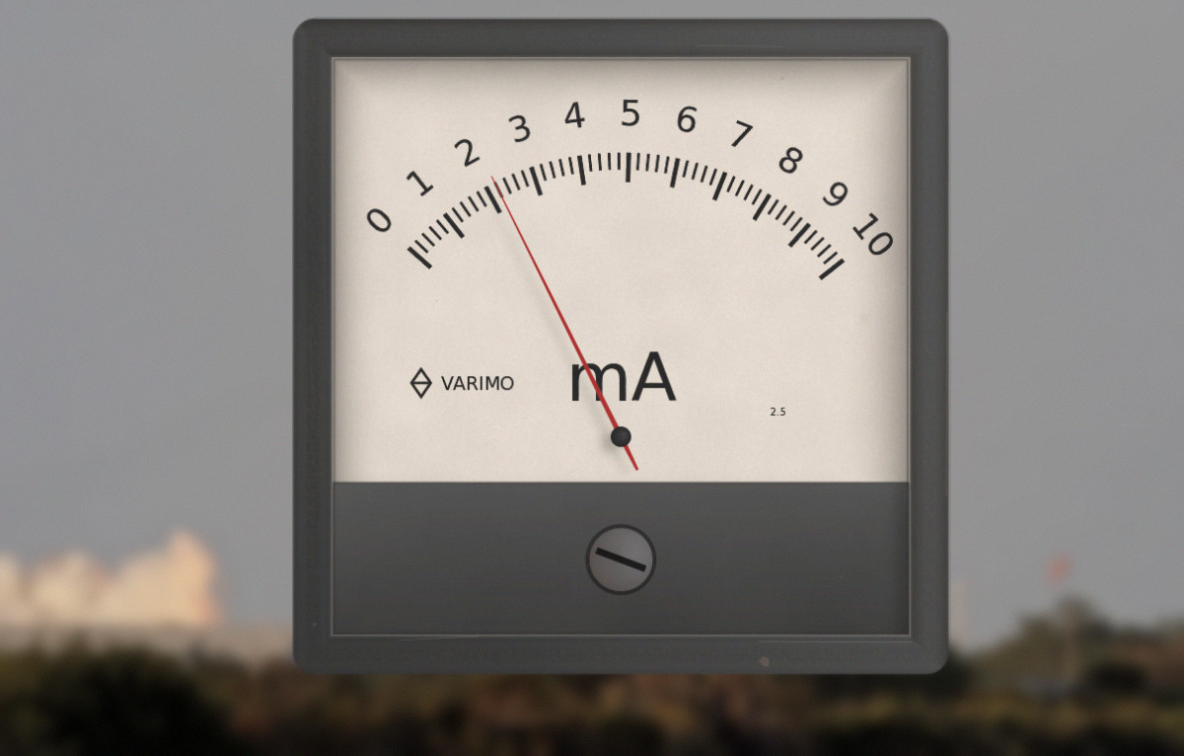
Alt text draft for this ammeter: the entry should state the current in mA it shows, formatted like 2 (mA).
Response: 2.2 (mA)
